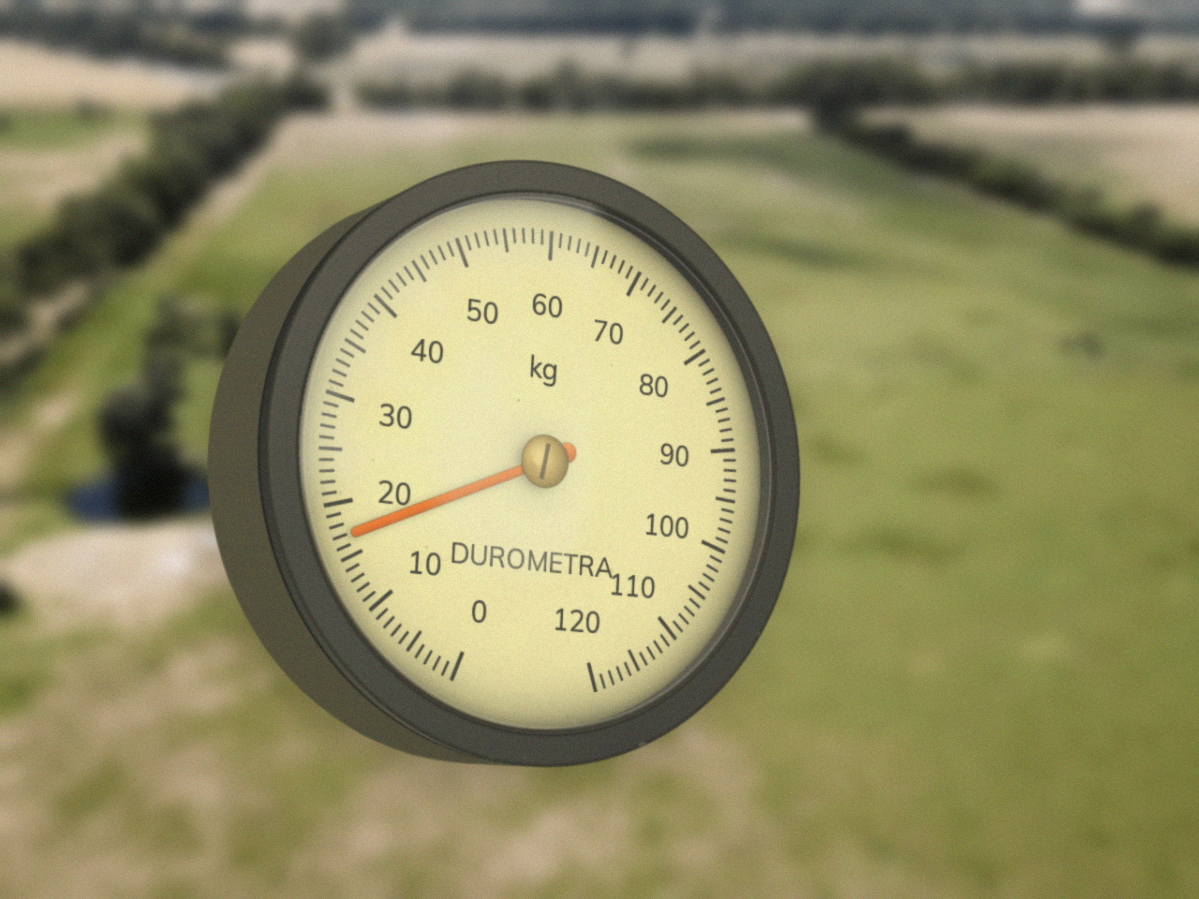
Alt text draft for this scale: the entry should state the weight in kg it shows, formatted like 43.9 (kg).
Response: 17 (kg)
